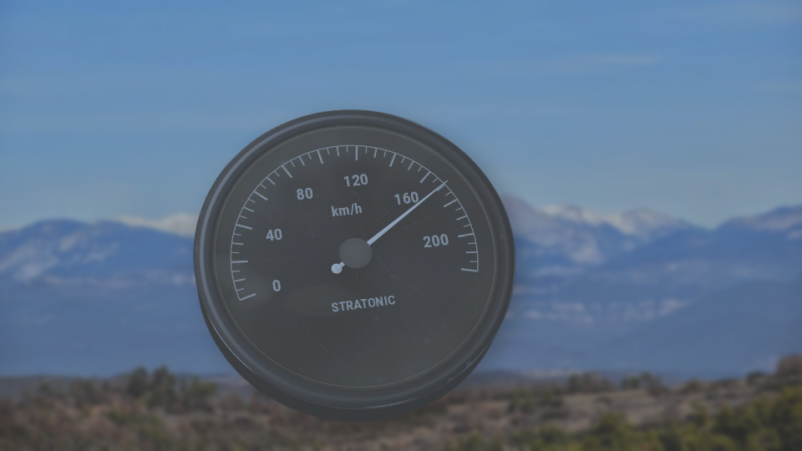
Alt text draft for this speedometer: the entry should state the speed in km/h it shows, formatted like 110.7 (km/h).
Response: 170 (km/h)
